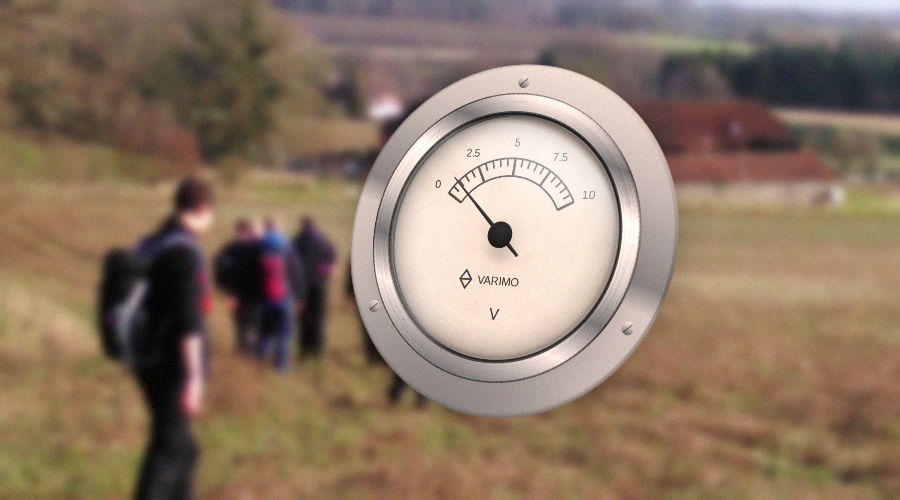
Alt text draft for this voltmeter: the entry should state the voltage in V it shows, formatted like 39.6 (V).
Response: 1 (V)
